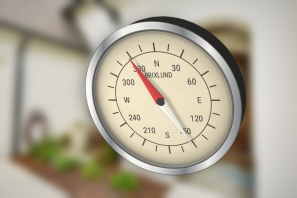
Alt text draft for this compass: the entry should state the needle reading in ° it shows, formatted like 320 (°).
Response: 330 (°)
